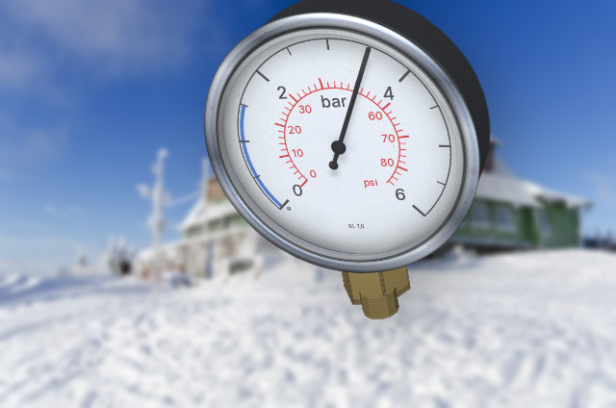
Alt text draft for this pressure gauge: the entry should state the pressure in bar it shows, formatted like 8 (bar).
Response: 3.5 (bar)
